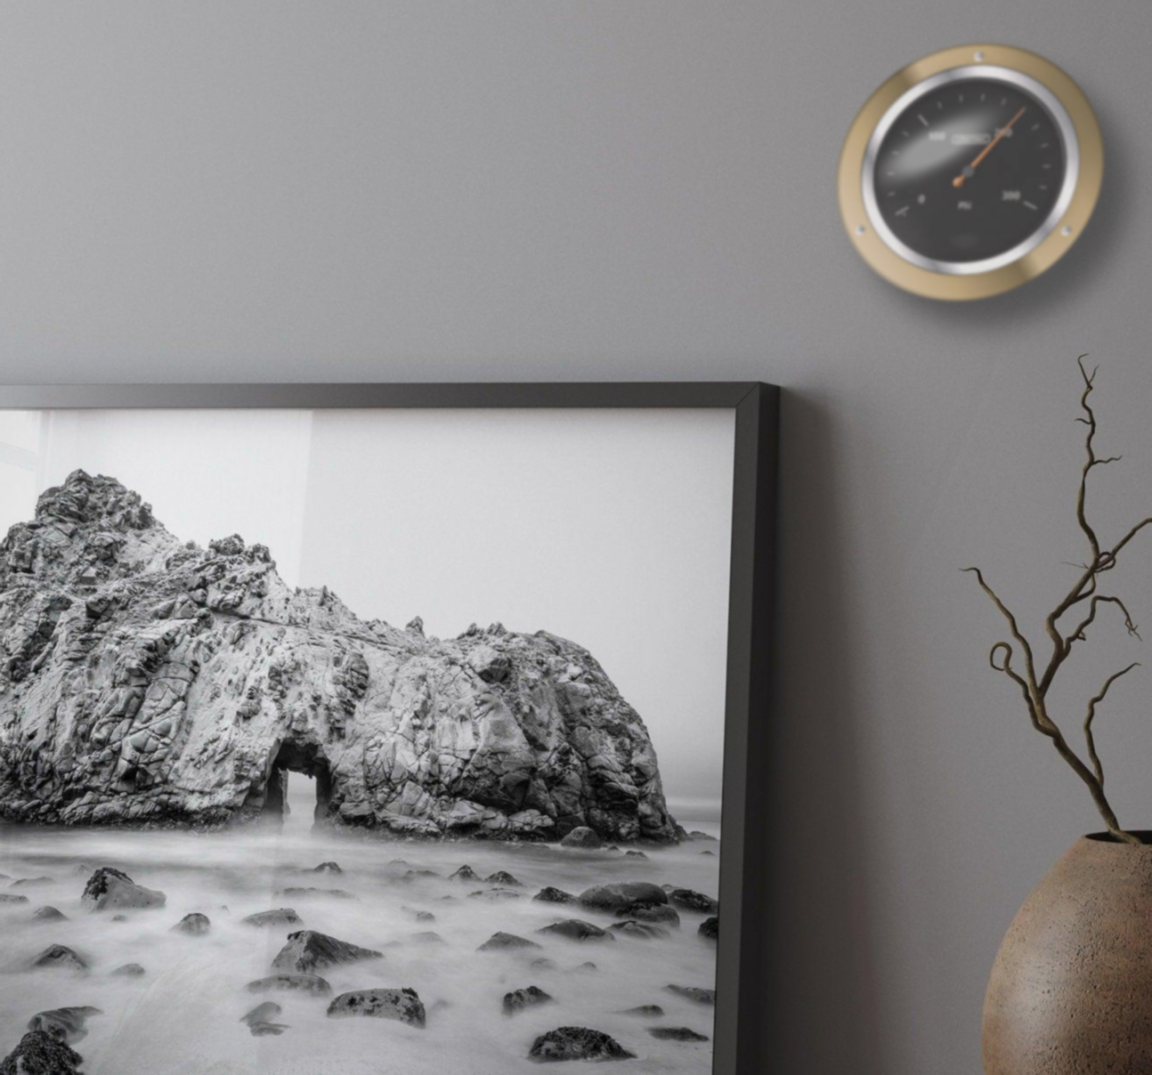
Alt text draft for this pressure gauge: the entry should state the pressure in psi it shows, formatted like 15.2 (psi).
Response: 200 (psi)
